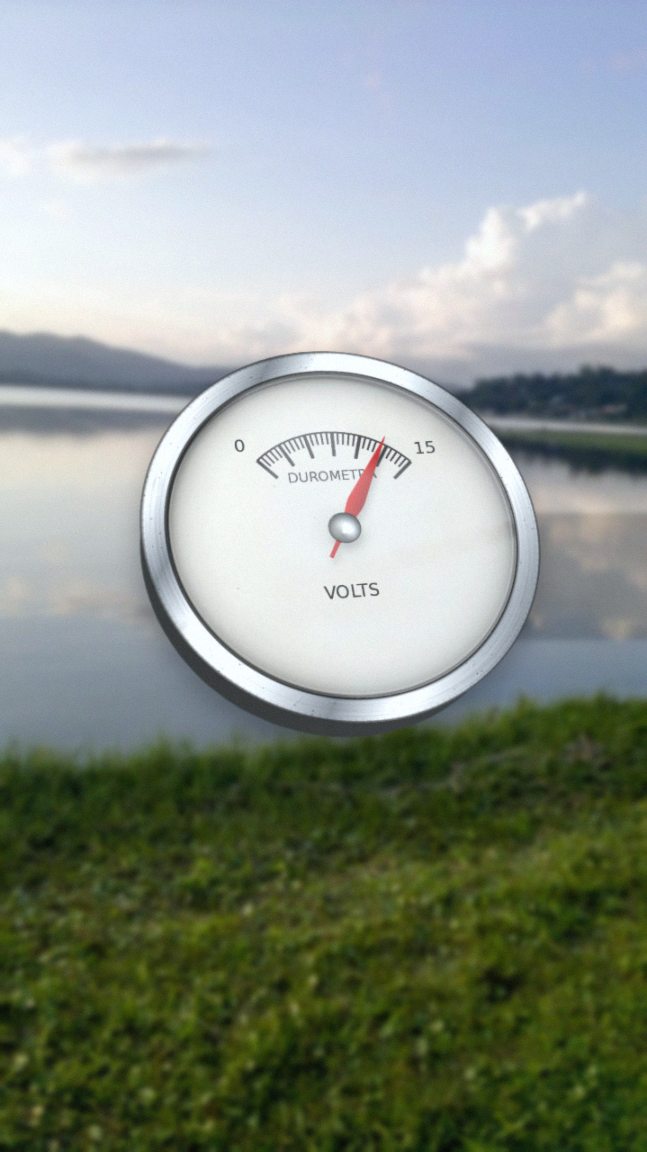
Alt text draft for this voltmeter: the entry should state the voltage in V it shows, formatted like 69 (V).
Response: 12 (V)
